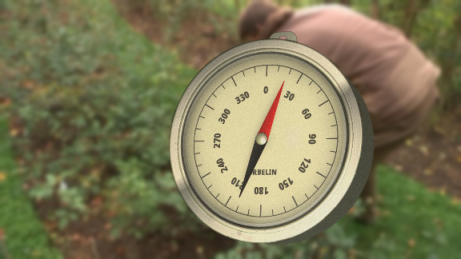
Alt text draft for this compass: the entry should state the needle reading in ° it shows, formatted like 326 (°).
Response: 20 (°)
